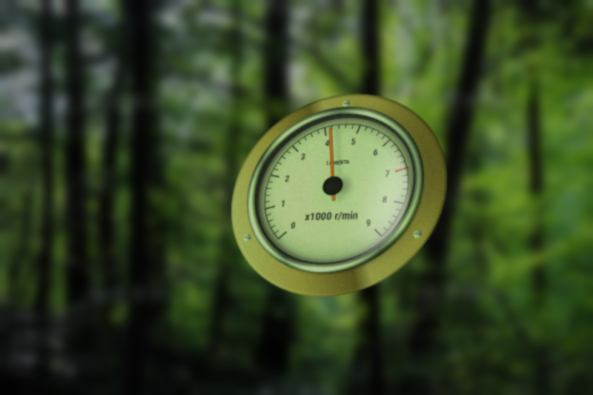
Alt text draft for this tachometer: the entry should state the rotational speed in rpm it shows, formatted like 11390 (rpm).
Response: 4200 (rpm)
